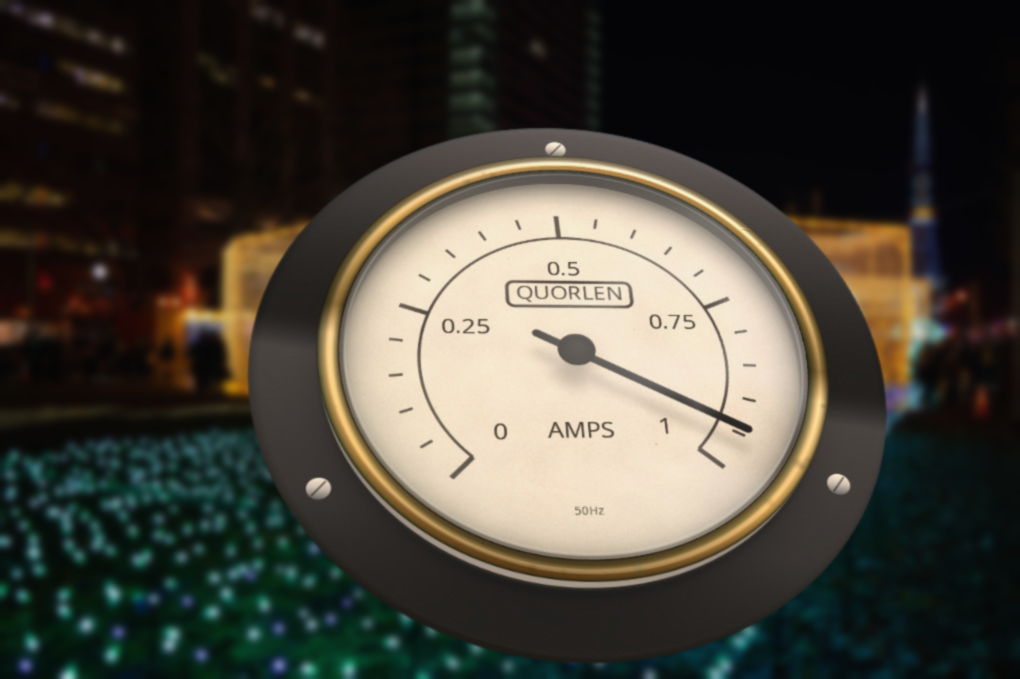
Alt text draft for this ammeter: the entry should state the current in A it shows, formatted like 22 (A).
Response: 0.95 (A)
